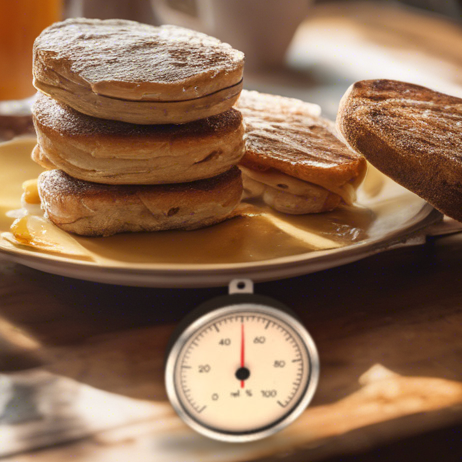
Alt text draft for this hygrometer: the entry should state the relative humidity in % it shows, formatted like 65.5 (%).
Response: 50 (%)
